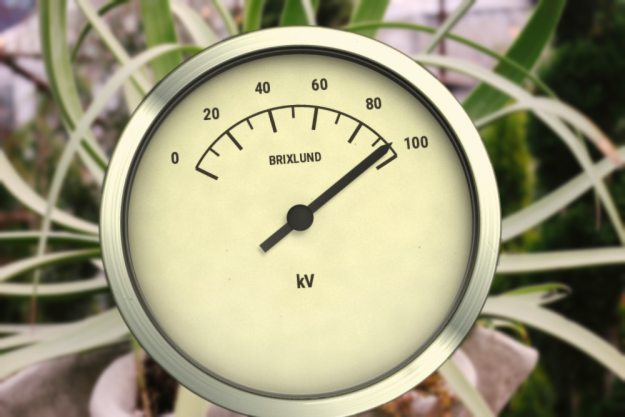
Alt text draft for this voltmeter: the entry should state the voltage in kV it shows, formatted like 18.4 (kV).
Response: 95 (kV)
